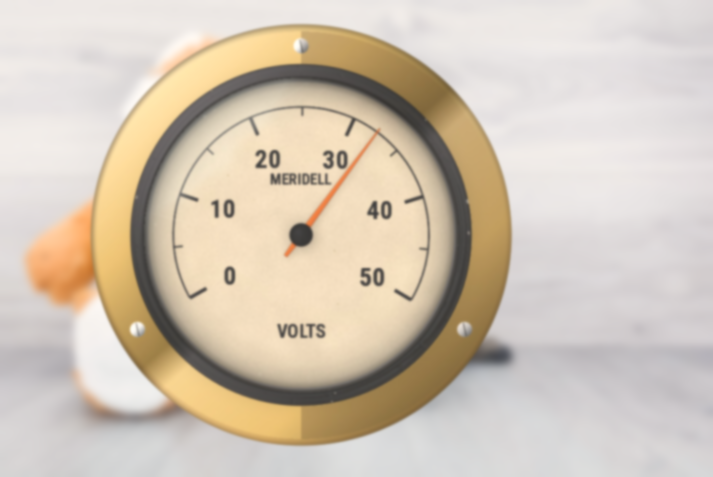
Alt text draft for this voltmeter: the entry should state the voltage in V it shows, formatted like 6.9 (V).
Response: 32.5 (V)
